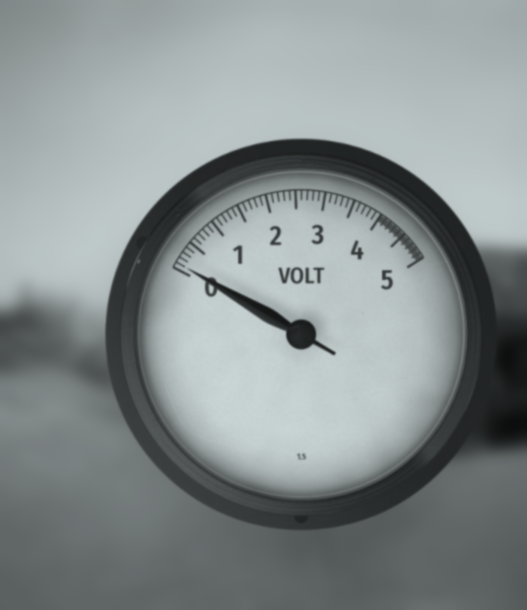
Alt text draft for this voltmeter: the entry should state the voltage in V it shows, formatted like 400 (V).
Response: 0.1 (V)
